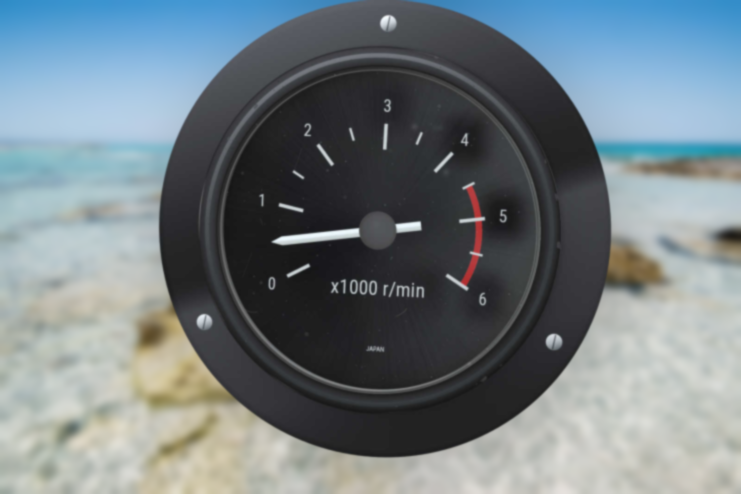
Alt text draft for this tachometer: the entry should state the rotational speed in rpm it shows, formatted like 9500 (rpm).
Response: 500 (rpm)
